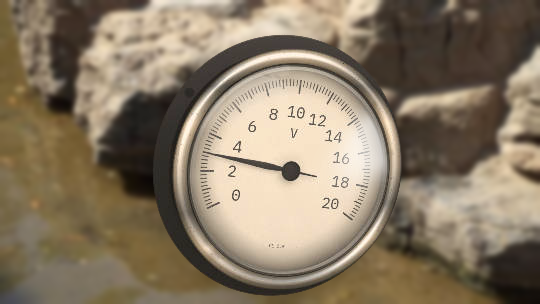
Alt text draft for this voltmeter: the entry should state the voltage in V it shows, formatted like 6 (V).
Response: 3 (V)
